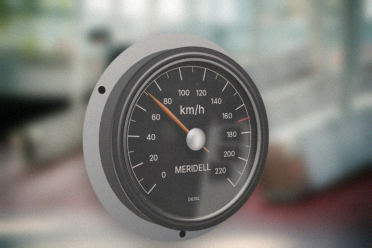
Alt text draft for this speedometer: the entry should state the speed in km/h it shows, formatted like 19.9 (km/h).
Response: 70 (km/h)
